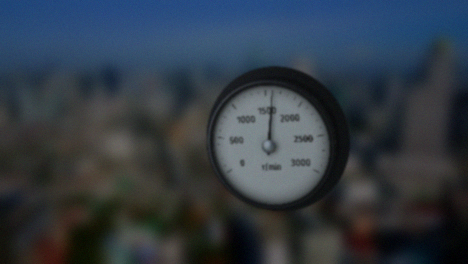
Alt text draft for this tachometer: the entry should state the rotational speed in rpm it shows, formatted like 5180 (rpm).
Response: 1600 (rpm)
